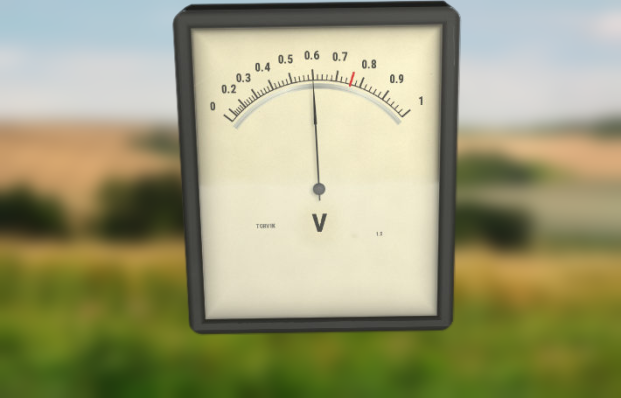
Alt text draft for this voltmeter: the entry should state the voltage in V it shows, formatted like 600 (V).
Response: 0.6 (V)
